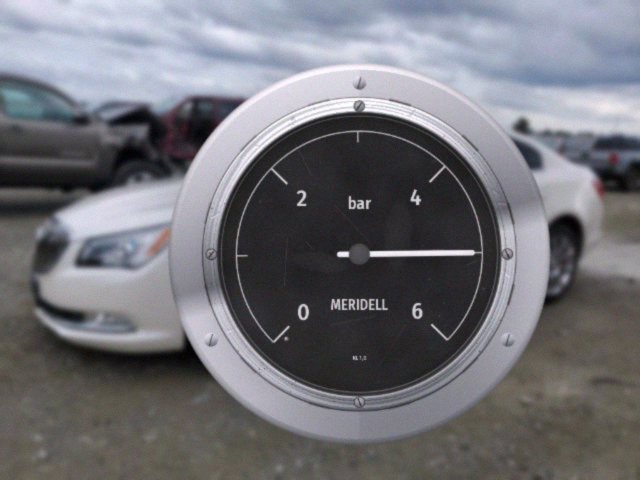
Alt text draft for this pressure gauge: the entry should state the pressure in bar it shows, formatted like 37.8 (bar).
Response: 5 (bar)
